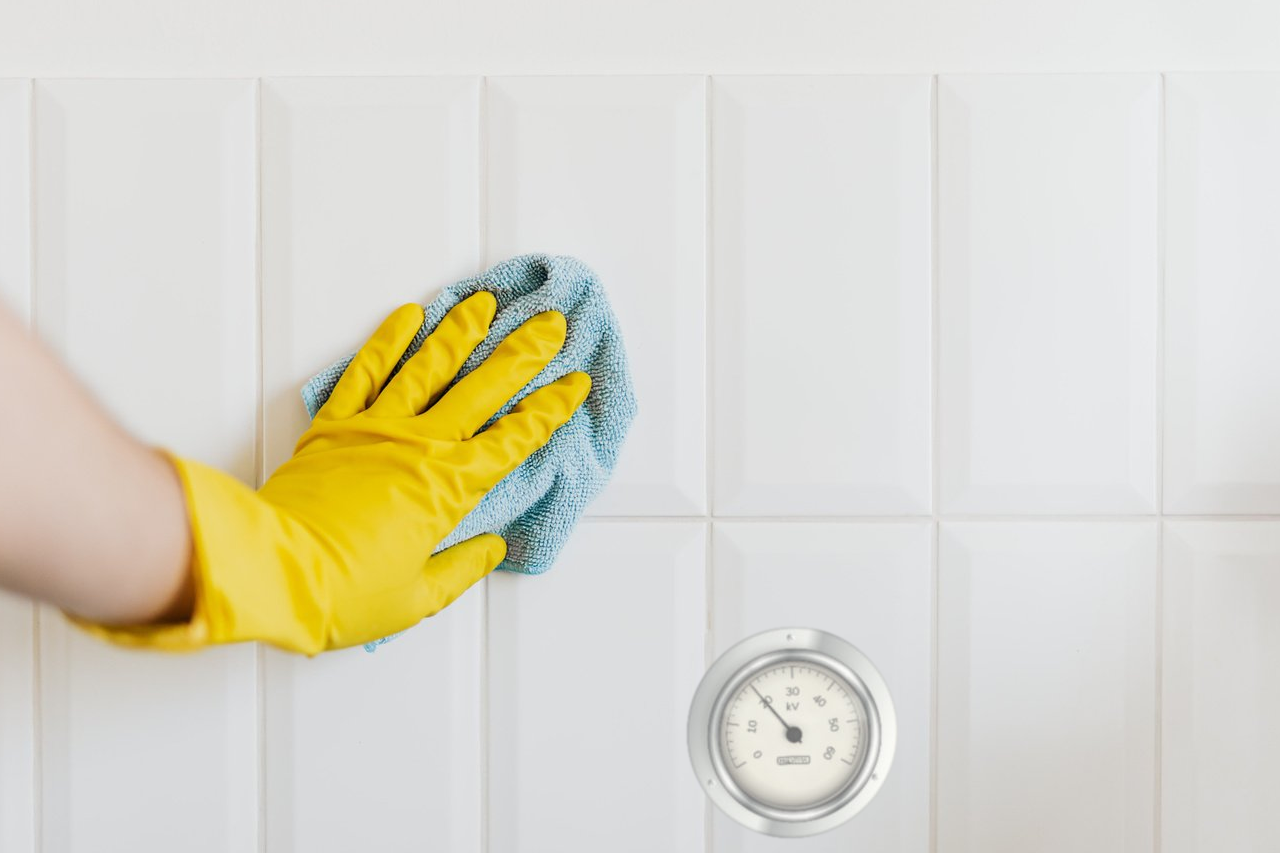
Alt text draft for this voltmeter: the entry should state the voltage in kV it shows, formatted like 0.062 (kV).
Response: 20 (kV)
